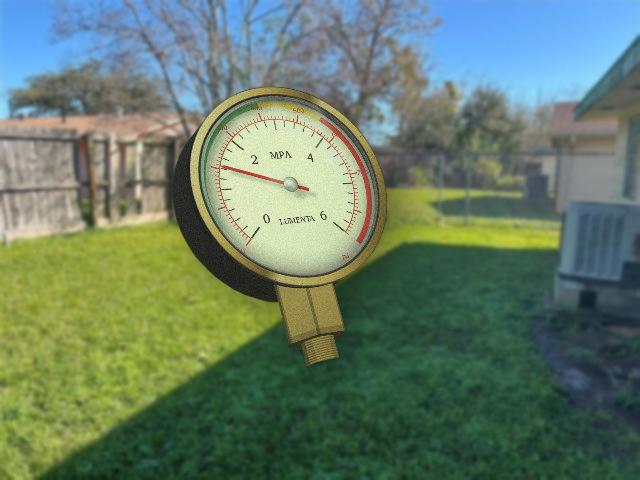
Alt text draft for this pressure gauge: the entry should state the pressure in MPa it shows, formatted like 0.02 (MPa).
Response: 1.4 (MPa)
